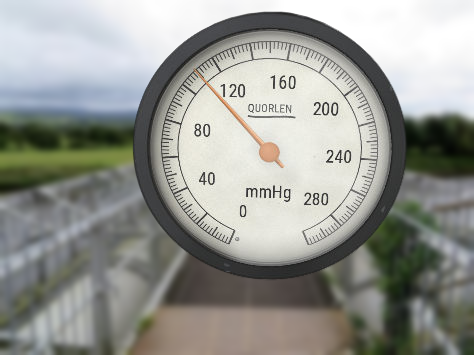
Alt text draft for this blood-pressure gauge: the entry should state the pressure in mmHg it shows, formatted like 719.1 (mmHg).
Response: 110 (mmHg)
